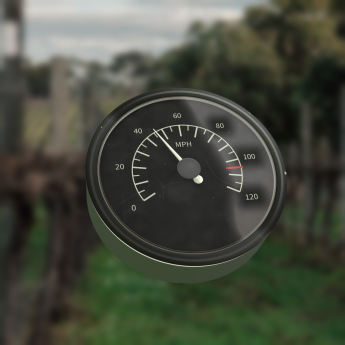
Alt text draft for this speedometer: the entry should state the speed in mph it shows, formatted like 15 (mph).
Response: 45 (mph)
